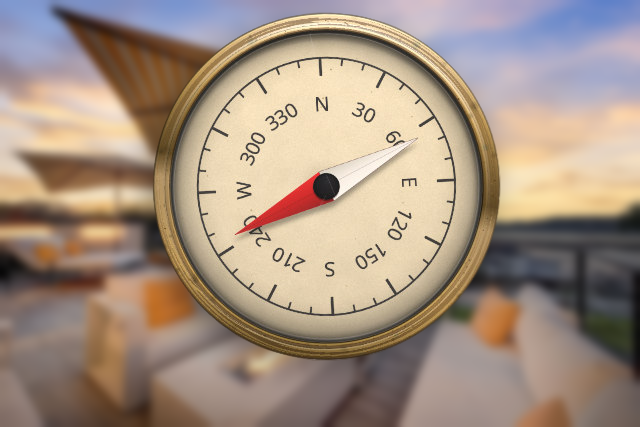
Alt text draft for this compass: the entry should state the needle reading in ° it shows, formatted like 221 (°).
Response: 245 (°)
